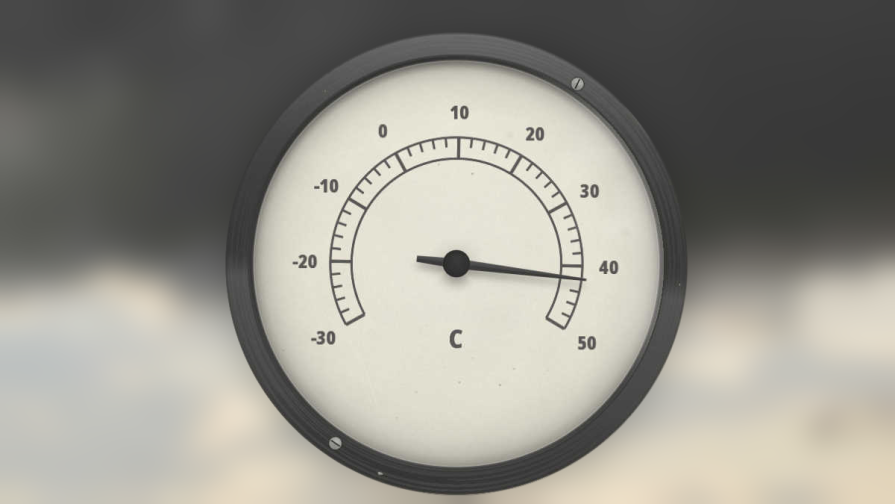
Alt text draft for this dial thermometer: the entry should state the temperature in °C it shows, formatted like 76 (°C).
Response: 42 (°C)
